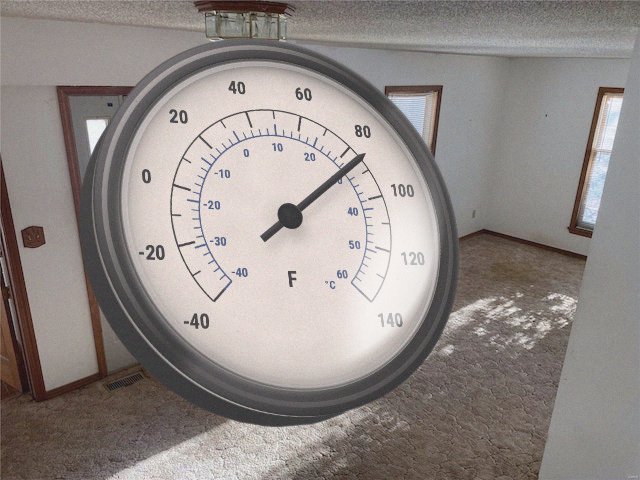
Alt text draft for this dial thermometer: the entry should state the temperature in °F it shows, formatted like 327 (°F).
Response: 85 (°F)
